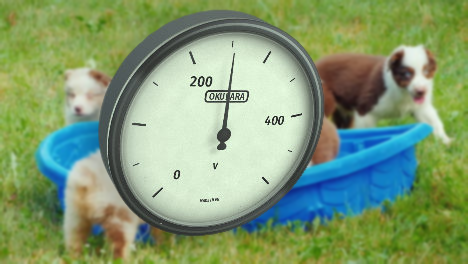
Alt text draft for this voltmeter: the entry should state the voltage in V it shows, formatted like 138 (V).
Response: 250 (V)
